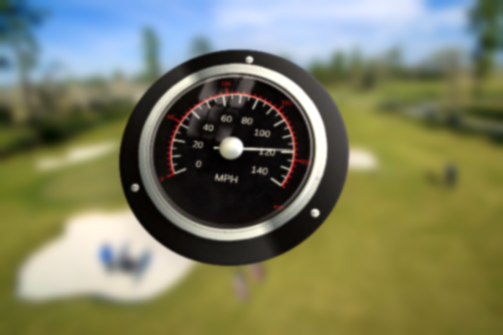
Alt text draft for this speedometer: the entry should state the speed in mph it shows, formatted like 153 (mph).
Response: 120 (mph)
